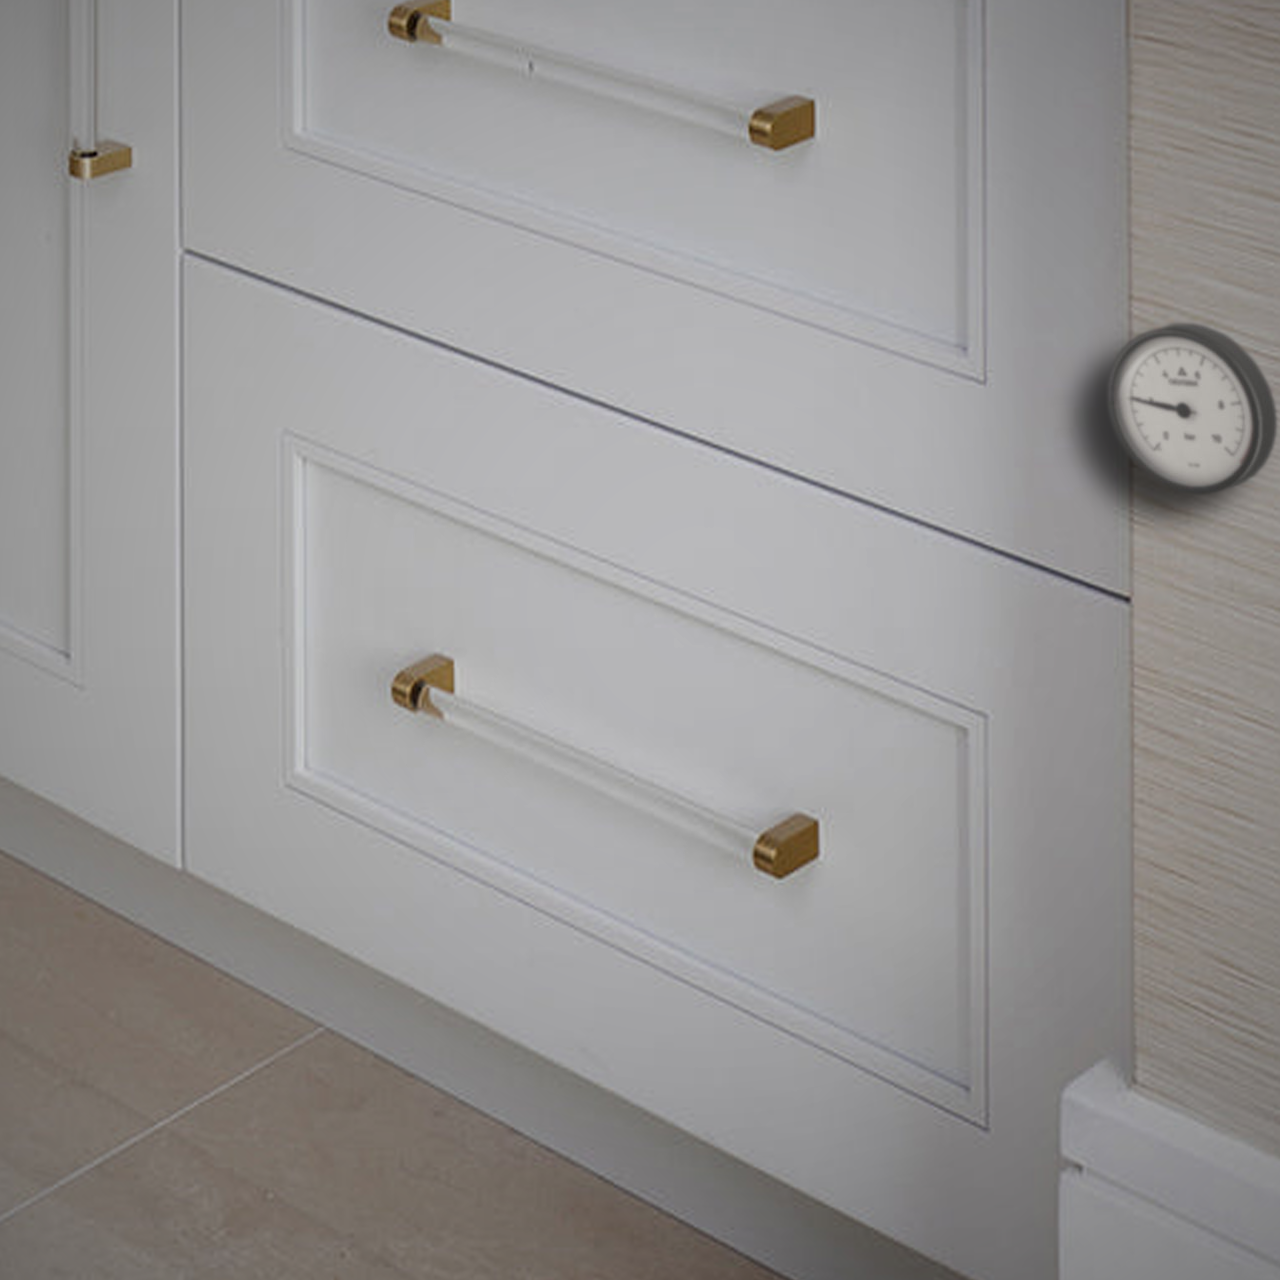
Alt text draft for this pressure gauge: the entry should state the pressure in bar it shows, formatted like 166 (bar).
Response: 2 (bar)
